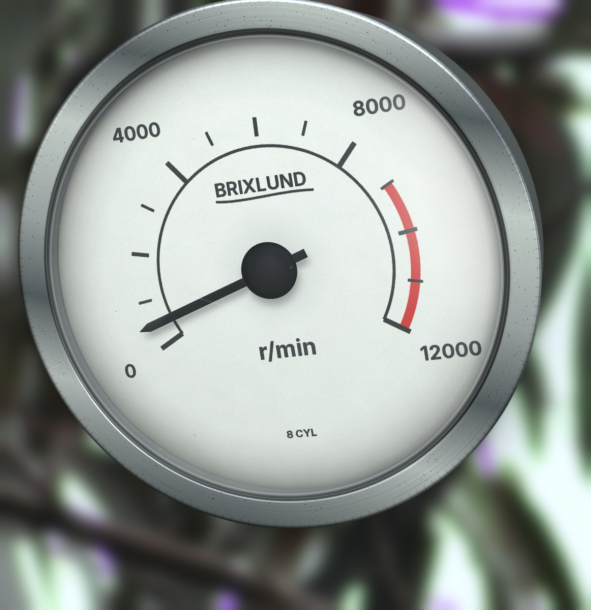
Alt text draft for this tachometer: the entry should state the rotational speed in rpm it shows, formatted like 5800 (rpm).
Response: 500 (rpm)
